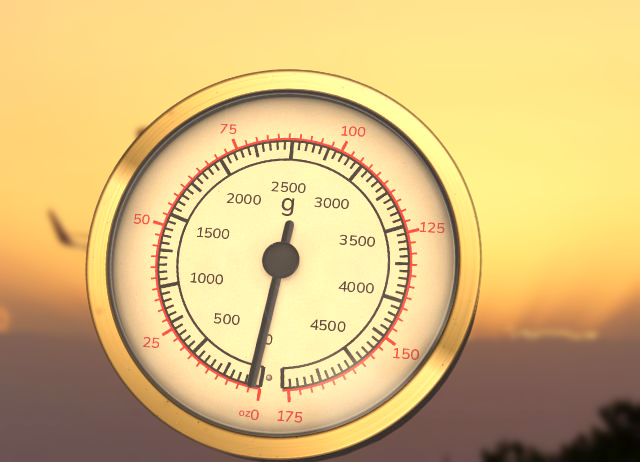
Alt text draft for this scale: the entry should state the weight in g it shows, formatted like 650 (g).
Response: 50 (g)
